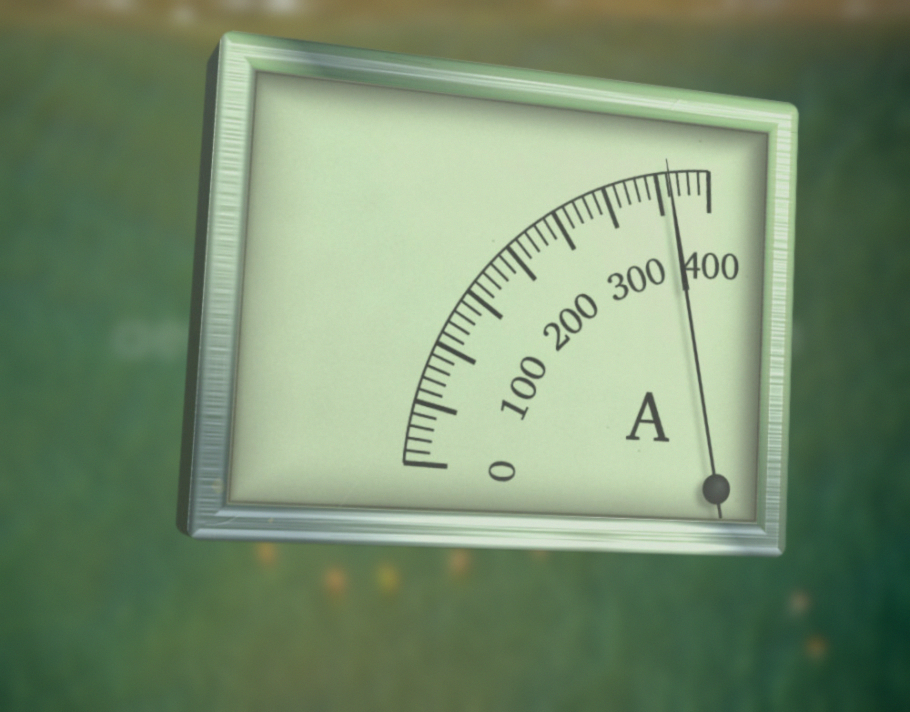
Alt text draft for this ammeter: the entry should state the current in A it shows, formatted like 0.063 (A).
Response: 360 (A)
